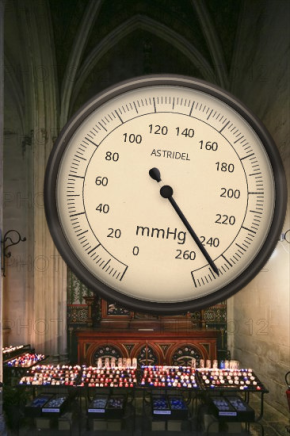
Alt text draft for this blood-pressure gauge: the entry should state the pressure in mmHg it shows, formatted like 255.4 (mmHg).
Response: 248 (mmHg)
